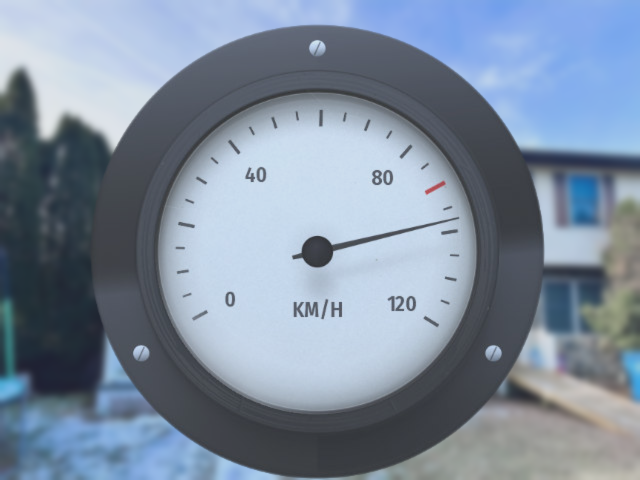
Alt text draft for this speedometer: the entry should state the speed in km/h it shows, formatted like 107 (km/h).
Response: 97.5 (km/h)
